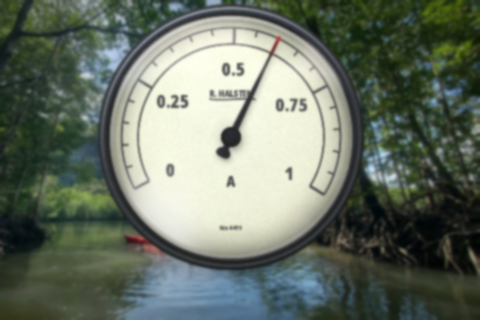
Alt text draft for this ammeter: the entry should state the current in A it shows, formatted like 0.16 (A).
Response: 0.6 (A)
